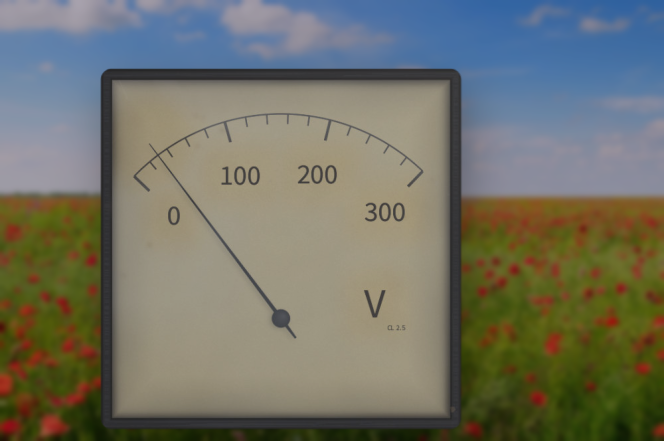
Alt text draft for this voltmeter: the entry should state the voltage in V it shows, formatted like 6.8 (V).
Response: 30 (V)
